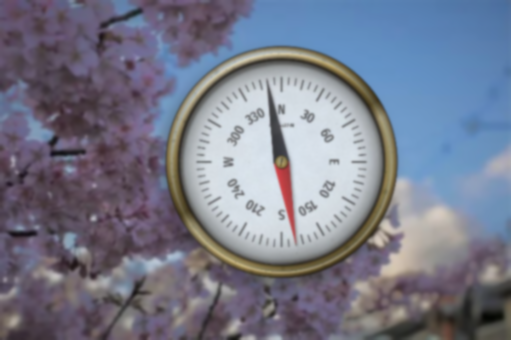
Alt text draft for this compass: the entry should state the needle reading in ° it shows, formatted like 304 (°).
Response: 170 (°)
